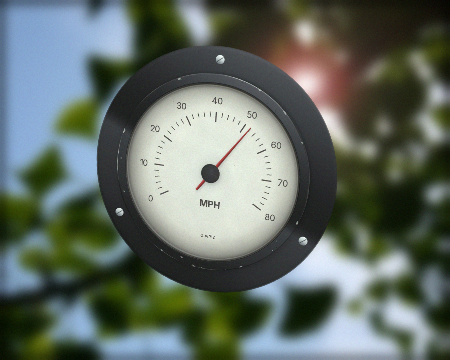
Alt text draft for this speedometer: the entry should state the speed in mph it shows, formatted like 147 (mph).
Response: 52 (mph)
